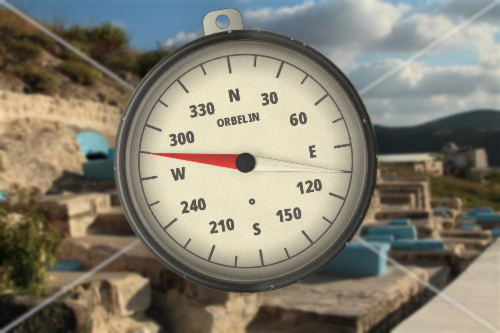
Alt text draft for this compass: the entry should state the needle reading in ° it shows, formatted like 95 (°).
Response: 285 (°)
